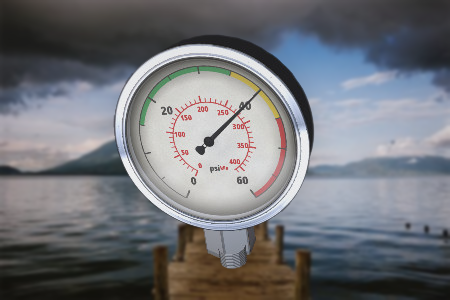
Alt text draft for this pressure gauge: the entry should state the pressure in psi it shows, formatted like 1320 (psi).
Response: 40 (psi)
